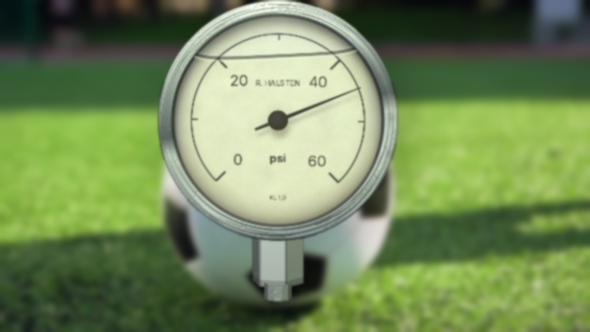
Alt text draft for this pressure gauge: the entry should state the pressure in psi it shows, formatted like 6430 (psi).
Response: 45 (psi)
